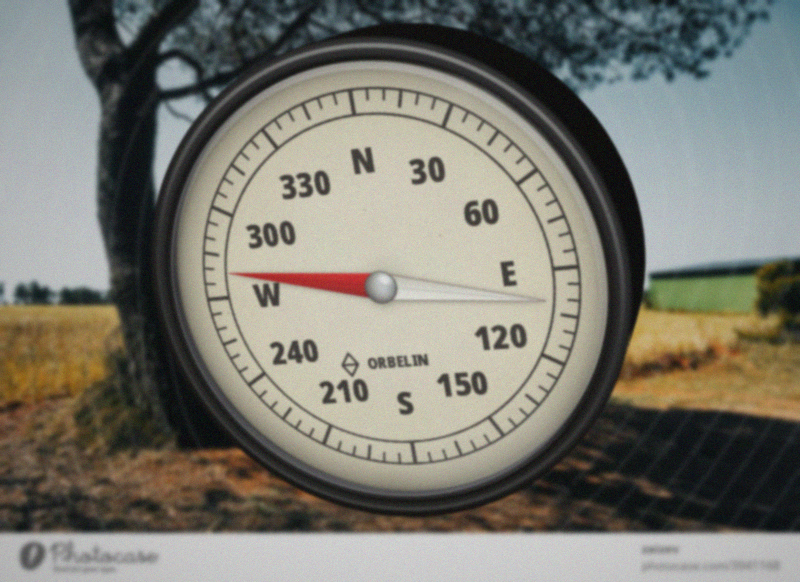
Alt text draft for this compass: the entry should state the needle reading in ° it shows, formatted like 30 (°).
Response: 280 (°)
